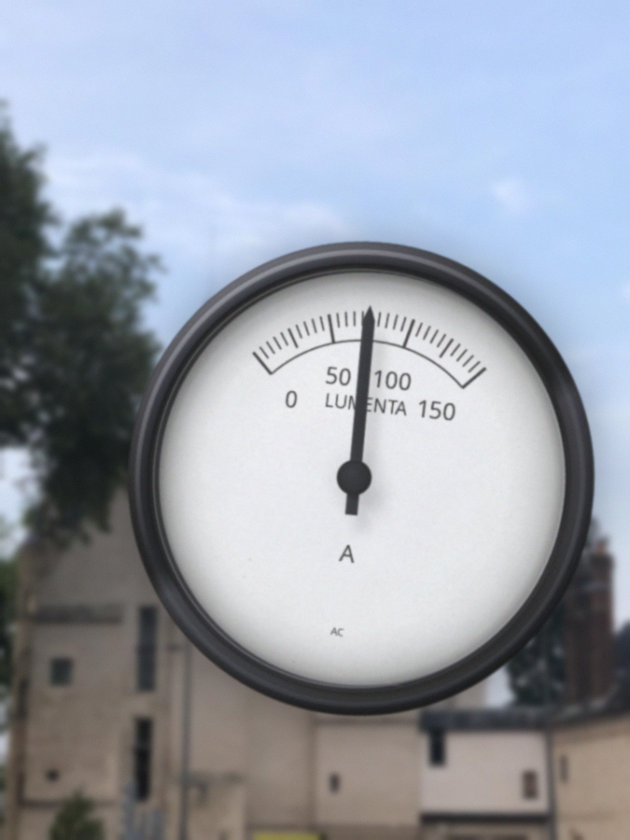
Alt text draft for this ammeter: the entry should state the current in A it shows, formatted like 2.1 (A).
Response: 75 (A)
